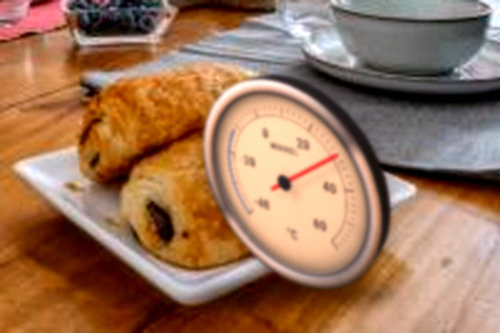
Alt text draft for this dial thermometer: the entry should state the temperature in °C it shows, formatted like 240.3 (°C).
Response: 30 (°C)
